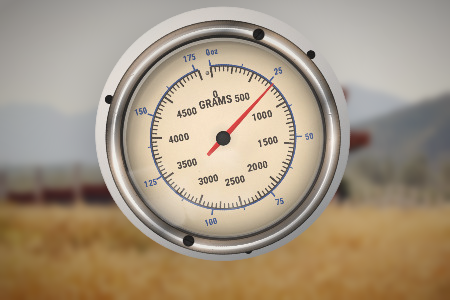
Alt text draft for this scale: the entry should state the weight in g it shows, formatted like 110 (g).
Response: 750 (g)
